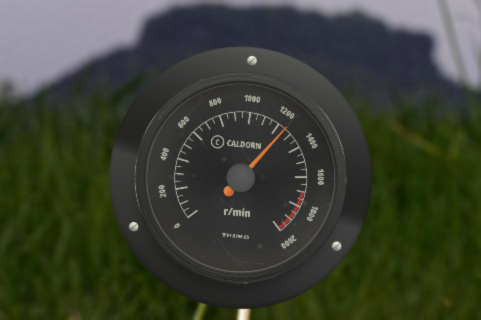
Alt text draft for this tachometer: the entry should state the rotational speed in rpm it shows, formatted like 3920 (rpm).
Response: 1250 (rpm)
